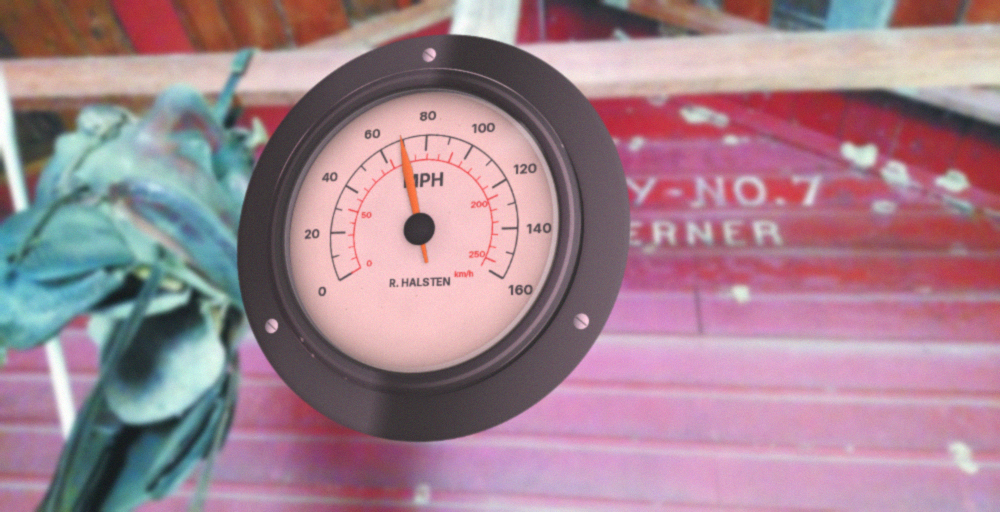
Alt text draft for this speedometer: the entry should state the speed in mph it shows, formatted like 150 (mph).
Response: 70 (mph)
